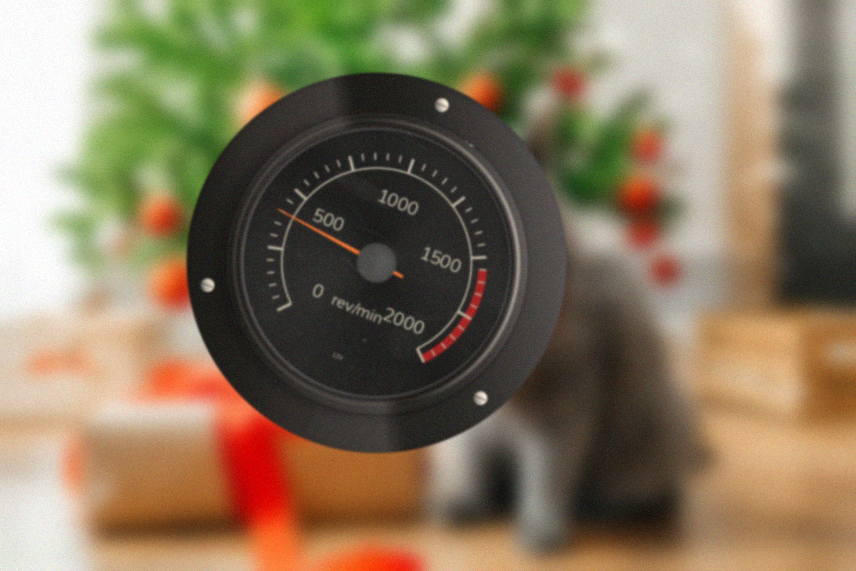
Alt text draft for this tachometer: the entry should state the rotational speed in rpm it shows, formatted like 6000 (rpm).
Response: 400 (rpm)
